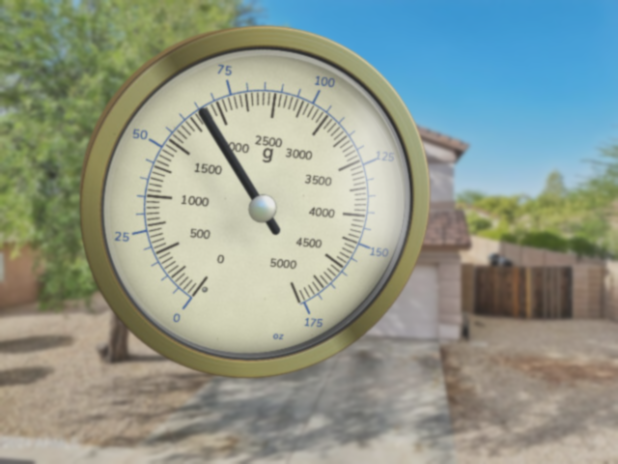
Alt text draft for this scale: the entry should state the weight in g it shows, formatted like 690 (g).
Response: 1850 (g)
